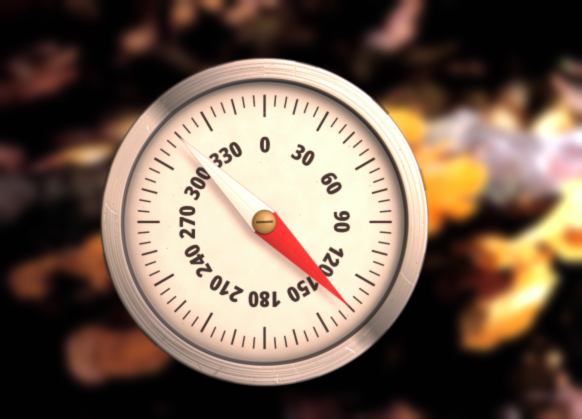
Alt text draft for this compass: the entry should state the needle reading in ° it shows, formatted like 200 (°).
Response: 135 (°)
